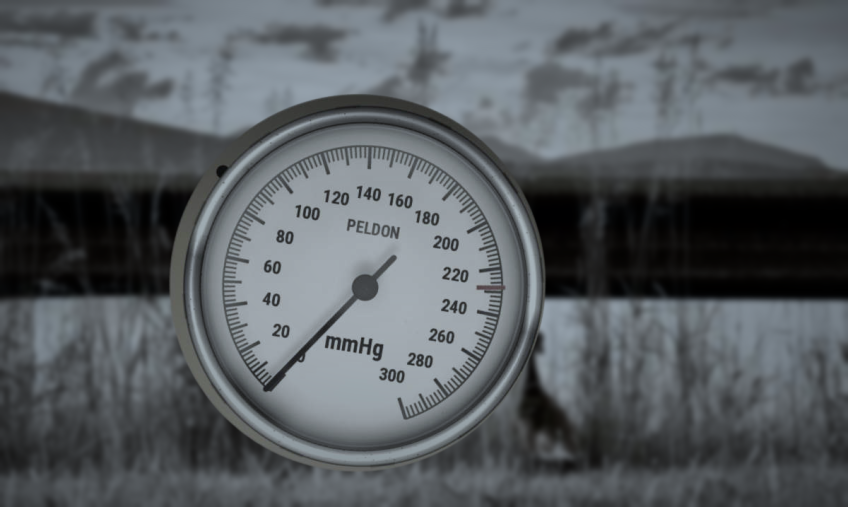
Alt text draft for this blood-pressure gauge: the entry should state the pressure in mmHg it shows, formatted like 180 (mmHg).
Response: 2 (mmHg)
